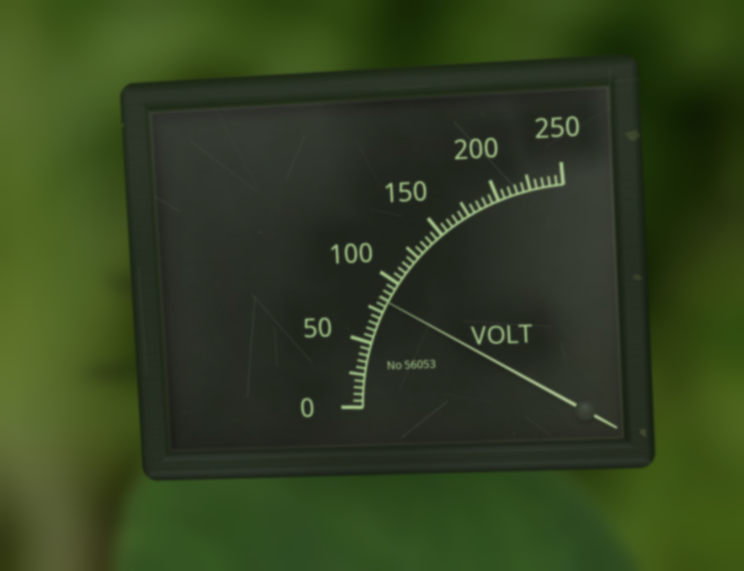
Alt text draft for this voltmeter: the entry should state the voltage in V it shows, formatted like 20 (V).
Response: 85 (V)
